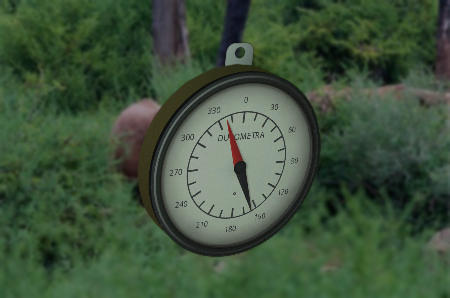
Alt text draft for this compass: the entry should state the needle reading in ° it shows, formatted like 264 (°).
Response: 337.5 (°)
